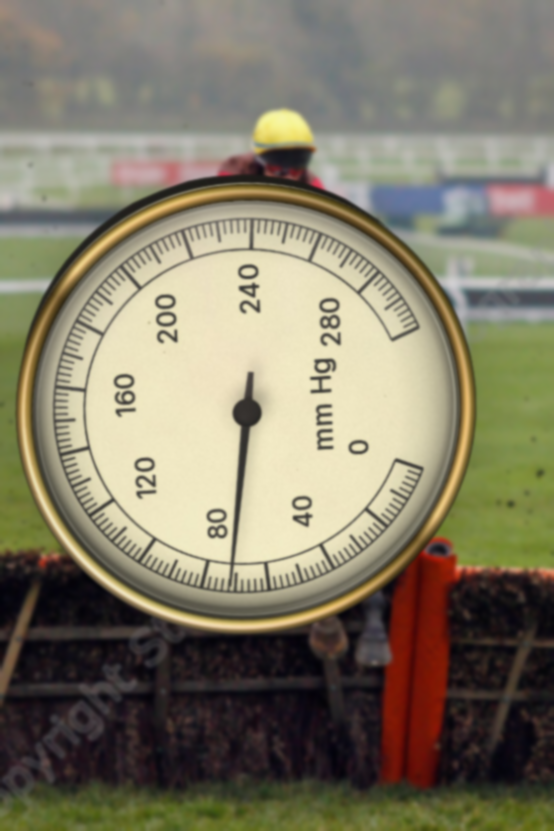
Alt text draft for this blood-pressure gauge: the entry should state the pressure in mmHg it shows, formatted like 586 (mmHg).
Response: 72 (mmHg)
